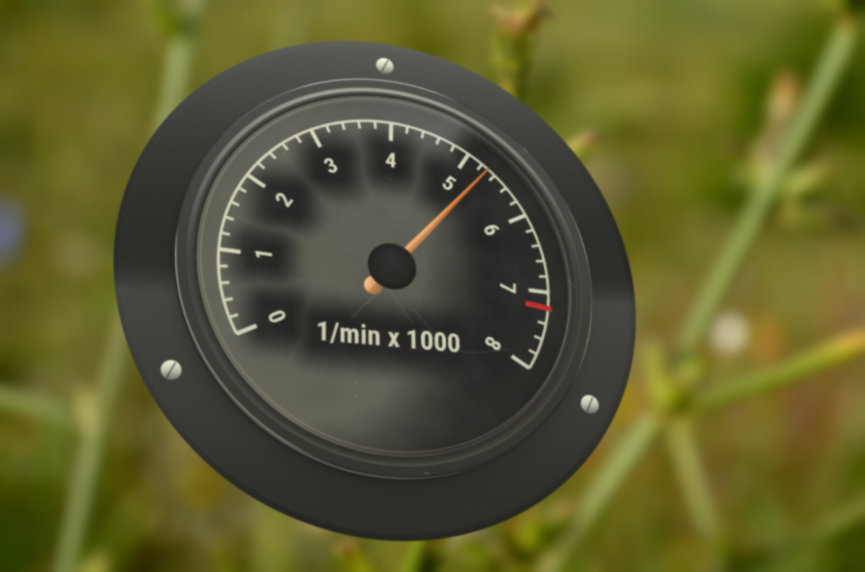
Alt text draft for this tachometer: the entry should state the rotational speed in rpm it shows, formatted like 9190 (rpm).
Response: 5300 (rpm)
